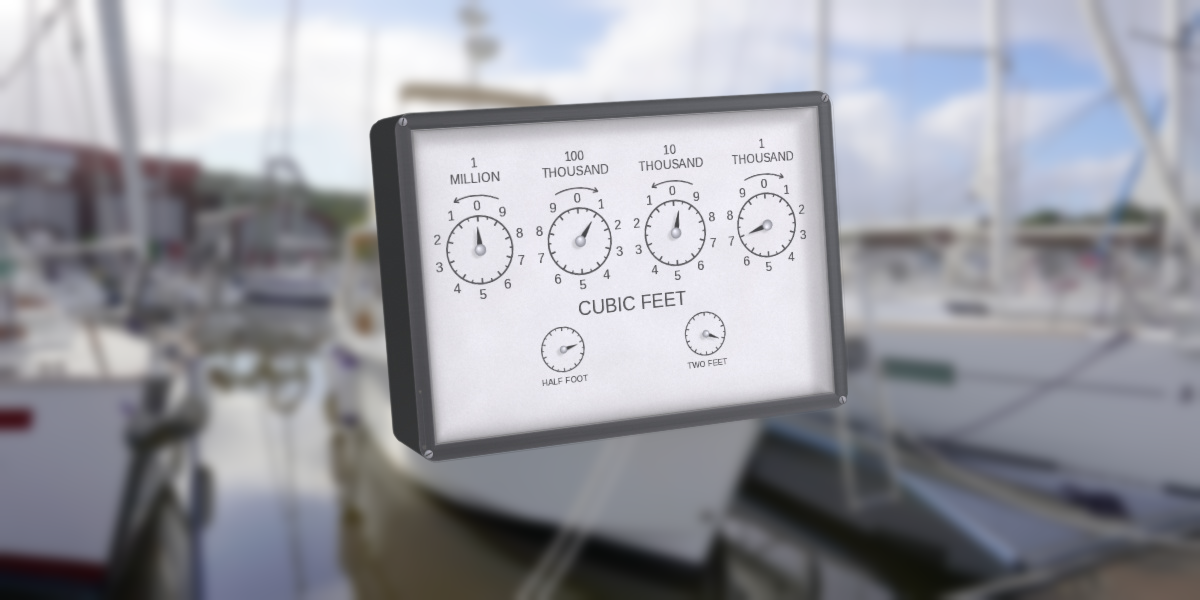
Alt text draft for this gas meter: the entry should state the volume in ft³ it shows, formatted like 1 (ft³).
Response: 9700 (ft³)
